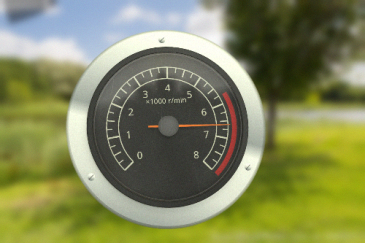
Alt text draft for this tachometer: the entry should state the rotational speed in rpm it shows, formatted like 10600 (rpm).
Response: 6625 (rpm)
